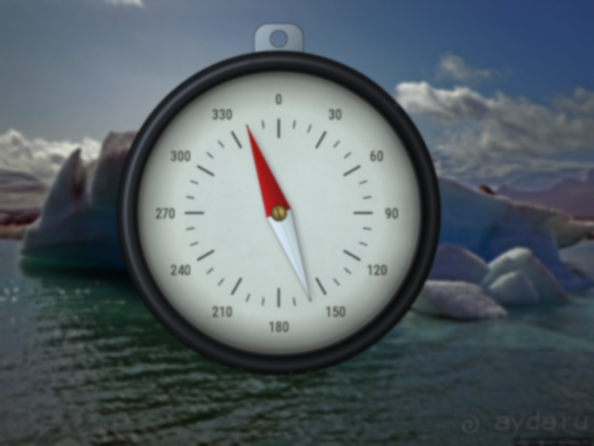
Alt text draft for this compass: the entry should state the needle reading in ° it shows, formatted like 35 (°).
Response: 340 (°)
